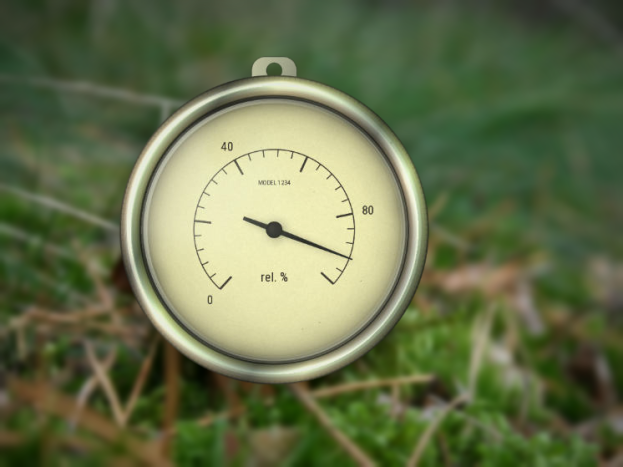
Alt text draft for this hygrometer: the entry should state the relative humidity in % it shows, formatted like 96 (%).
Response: 92 (%)
